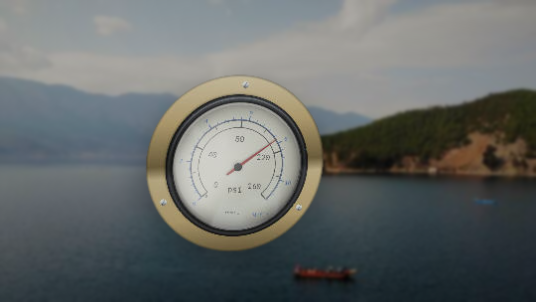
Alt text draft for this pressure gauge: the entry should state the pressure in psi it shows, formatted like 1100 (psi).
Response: 110 (psi)
